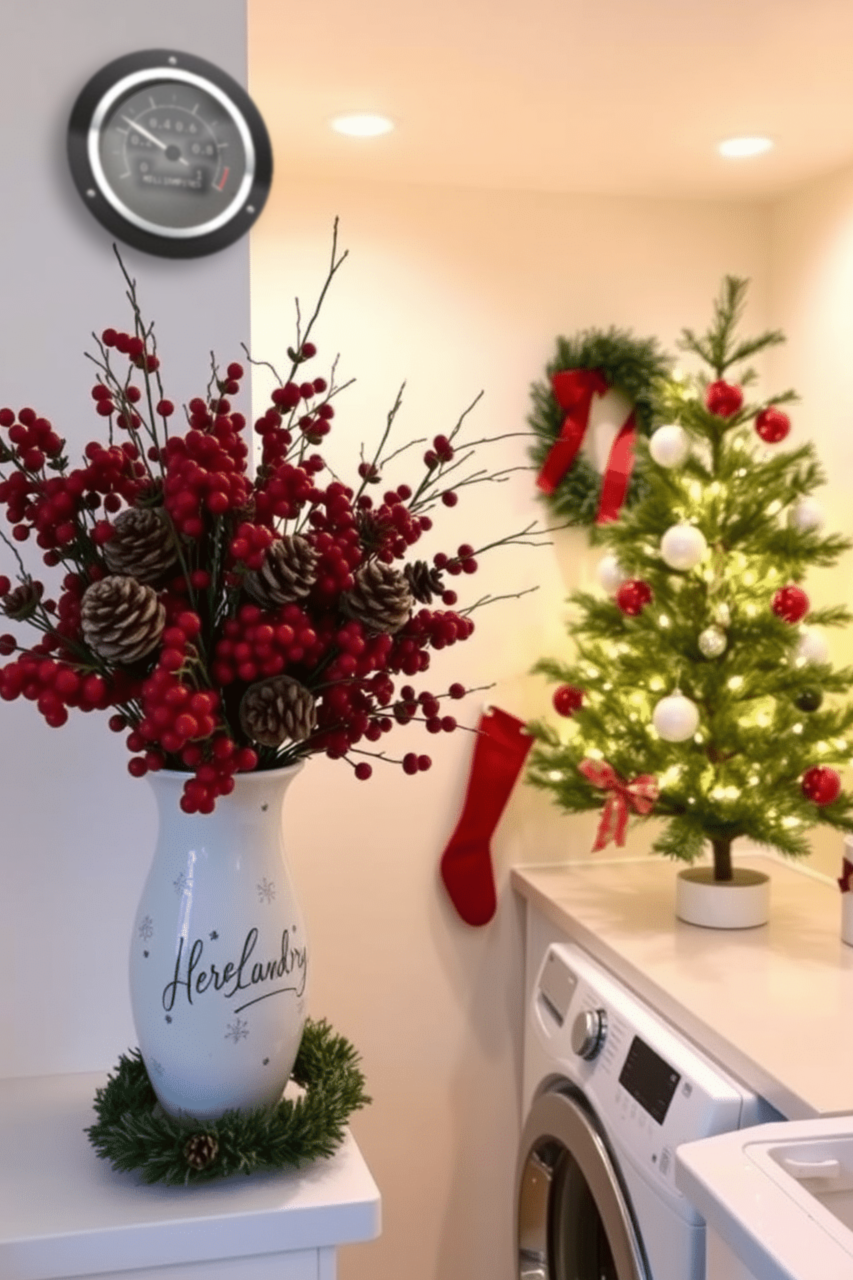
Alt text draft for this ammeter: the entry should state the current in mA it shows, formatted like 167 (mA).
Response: 0.25 (mA)
